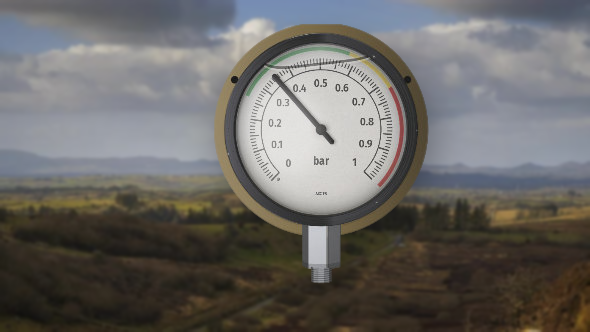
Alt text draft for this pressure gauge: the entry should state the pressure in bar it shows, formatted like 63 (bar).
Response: 0.35 (bar)
